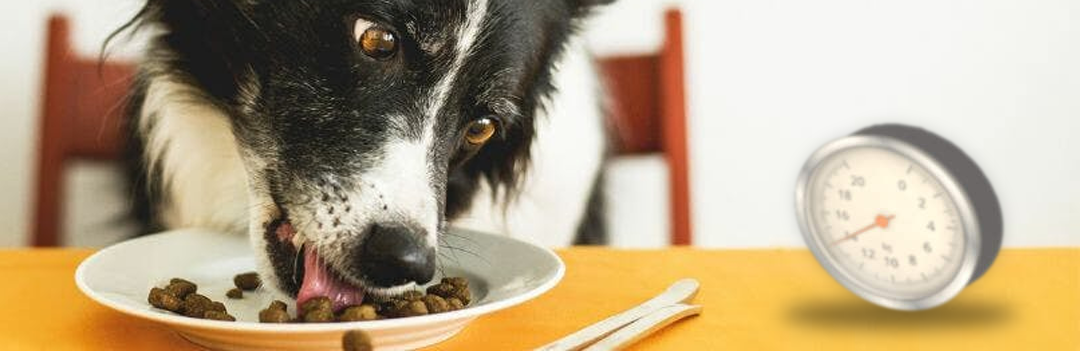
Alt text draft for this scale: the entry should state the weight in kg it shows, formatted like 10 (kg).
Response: 14 (kg)
